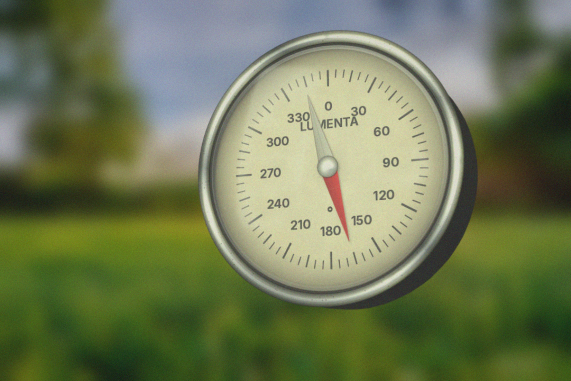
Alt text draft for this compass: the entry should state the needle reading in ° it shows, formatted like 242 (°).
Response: 165 (°)
